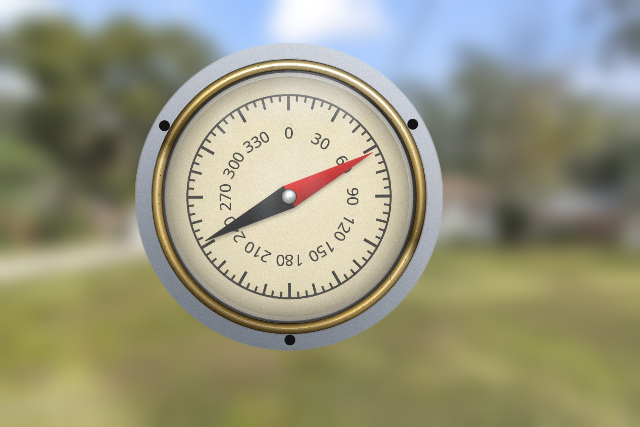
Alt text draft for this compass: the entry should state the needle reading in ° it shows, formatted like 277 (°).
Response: 62.5 (°)
